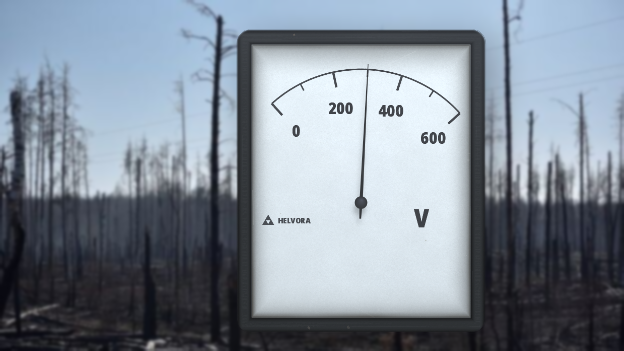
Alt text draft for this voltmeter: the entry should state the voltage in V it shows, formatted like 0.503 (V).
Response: 300 (V)
